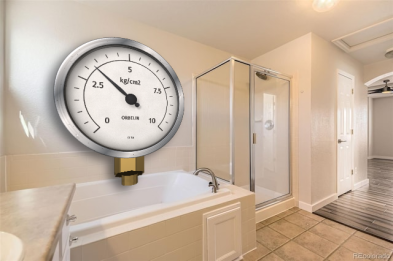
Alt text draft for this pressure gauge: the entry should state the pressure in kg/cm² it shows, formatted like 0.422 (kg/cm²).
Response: 3.25 (kg/cm²)
